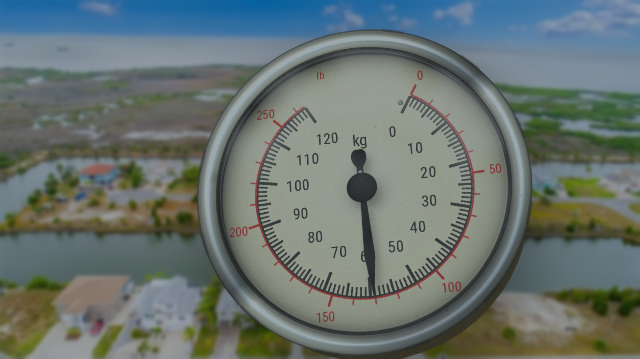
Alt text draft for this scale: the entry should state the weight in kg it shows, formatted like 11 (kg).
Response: 59 (kg)
